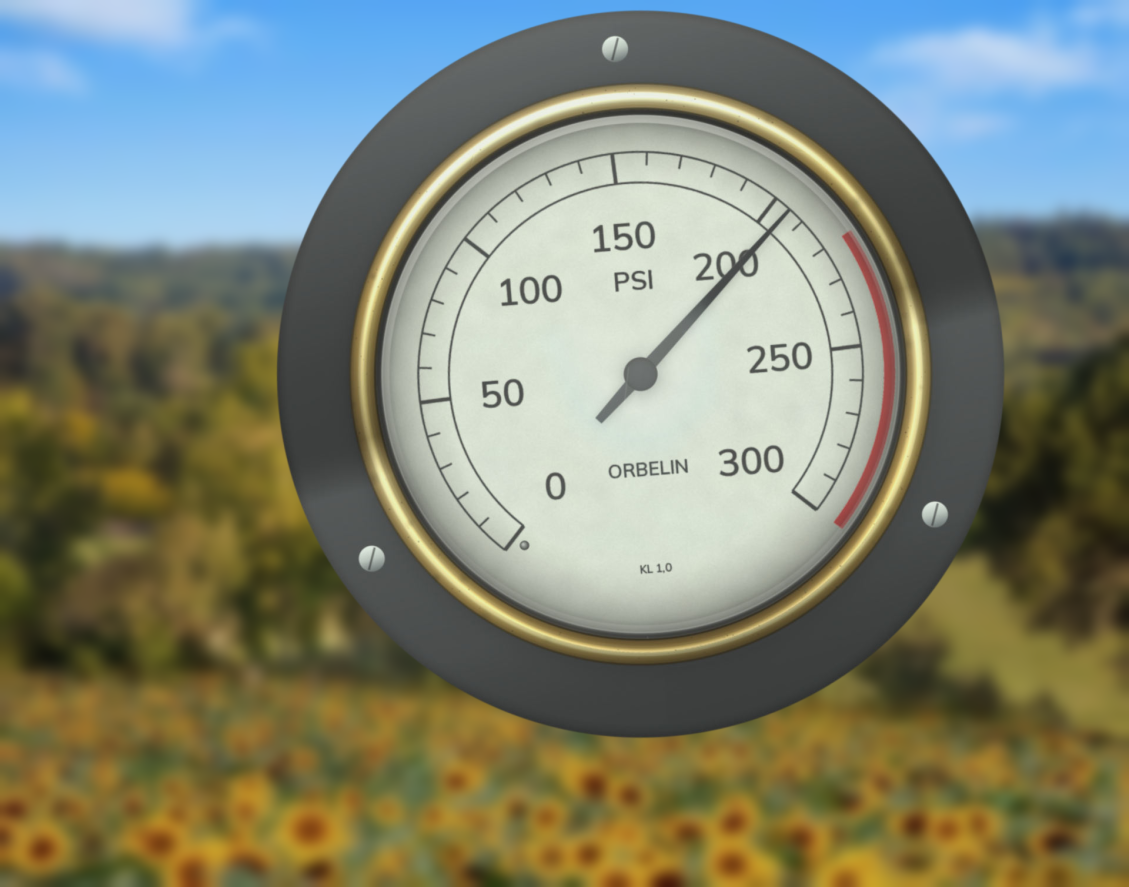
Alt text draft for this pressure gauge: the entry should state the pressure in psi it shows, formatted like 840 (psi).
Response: 205 (psi)
